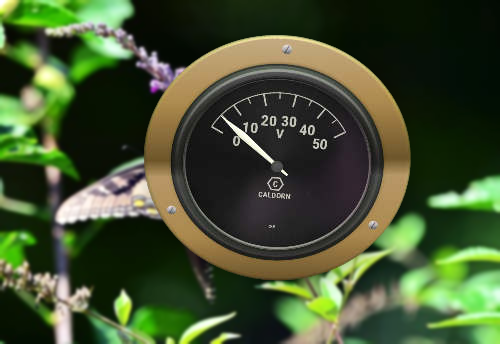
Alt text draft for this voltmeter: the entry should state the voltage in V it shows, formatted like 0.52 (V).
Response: 5 (V)
